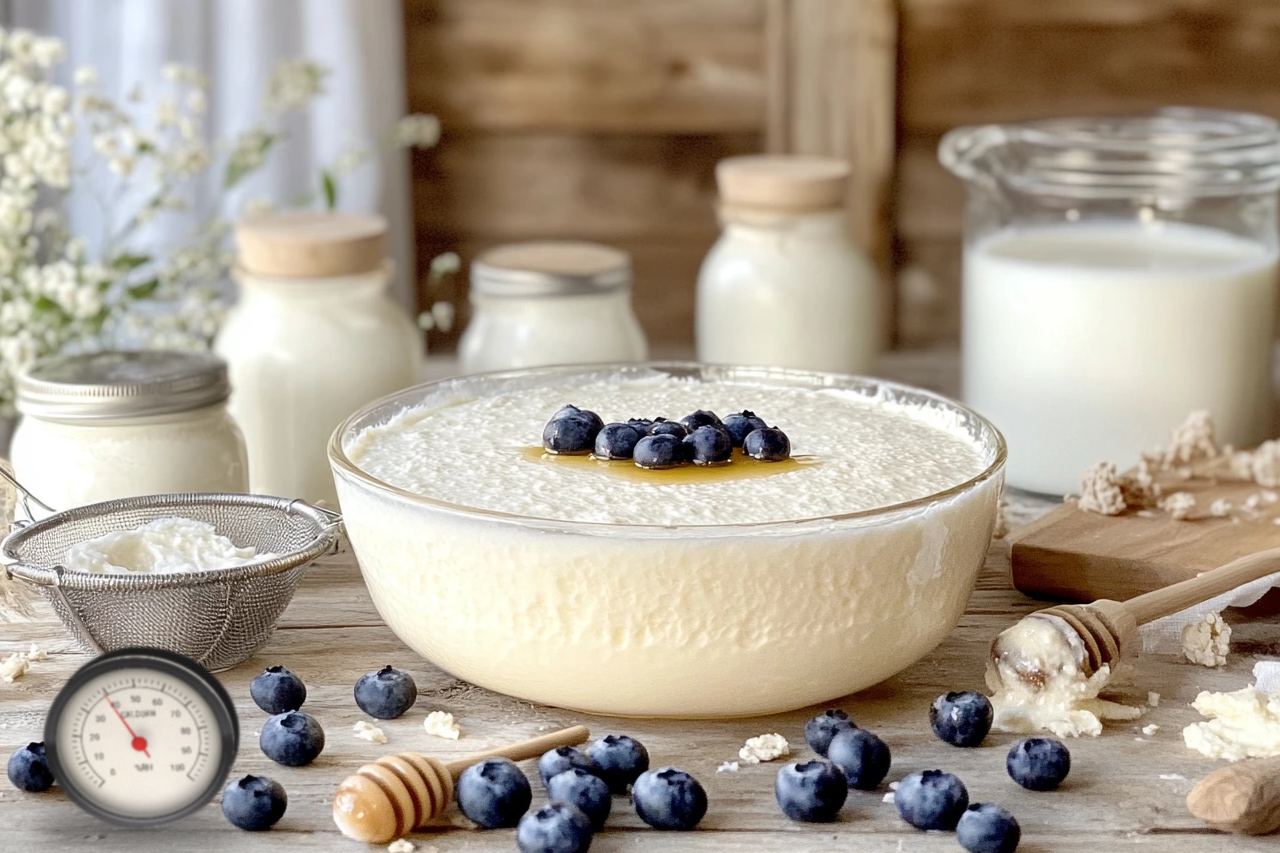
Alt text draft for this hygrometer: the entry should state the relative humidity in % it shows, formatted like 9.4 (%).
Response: 40 (%)
